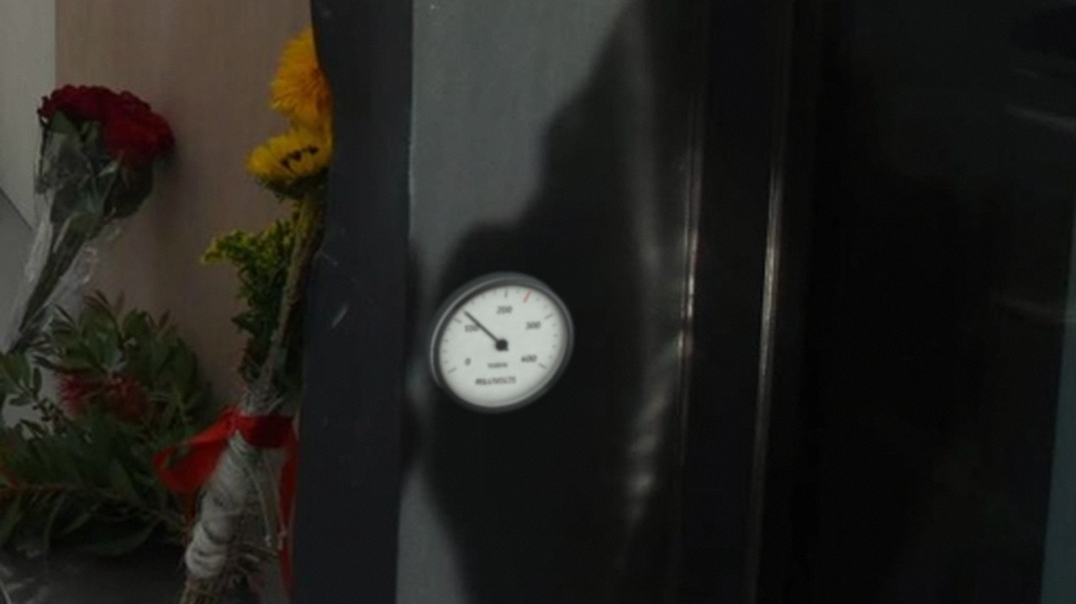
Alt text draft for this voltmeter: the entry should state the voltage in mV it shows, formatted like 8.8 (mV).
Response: 120 (mV)
